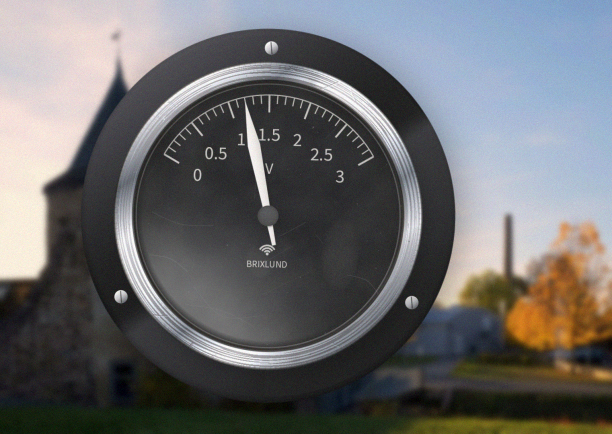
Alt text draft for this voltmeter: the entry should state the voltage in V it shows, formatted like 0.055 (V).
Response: 1.2 (V)
